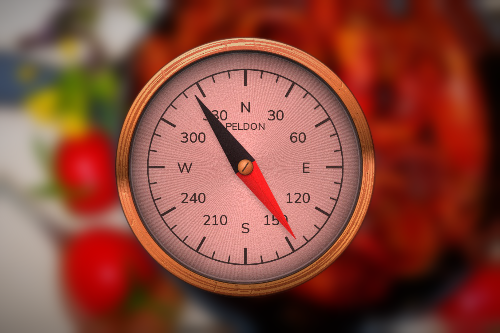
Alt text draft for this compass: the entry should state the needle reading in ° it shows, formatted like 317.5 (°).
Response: 145 (°)
